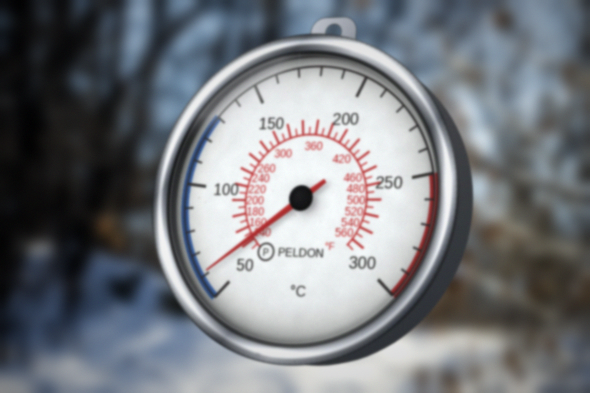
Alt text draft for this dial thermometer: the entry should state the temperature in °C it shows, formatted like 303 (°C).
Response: 60 (°C)
